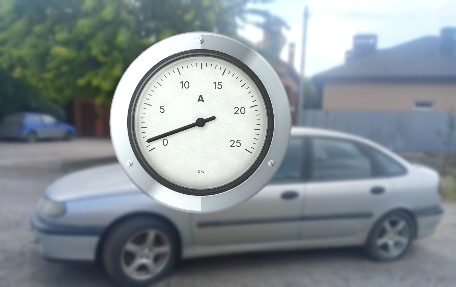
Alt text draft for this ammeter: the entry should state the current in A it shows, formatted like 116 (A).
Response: 1 (A)
